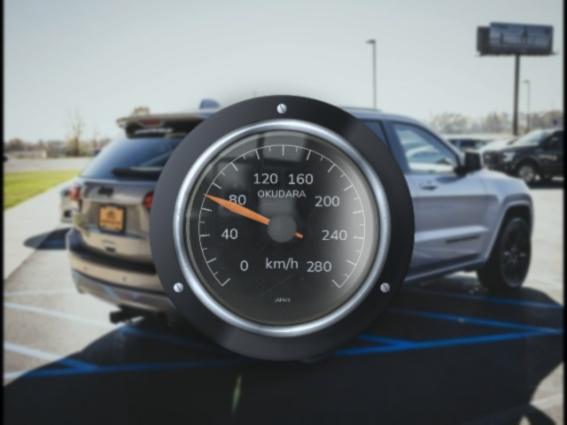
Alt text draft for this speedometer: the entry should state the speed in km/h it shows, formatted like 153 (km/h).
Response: 70 (km/h)
